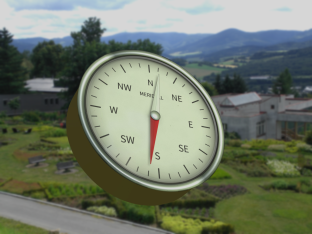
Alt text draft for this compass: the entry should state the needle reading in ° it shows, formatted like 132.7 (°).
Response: 190 (°)
